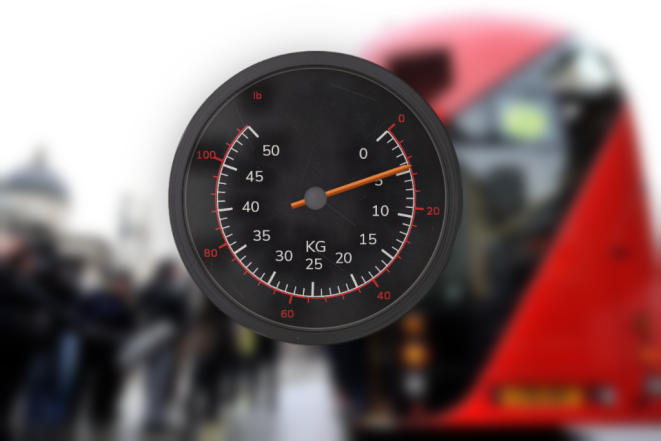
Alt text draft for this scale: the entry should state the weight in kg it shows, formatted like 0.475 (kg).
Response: 4.5 (kg)
